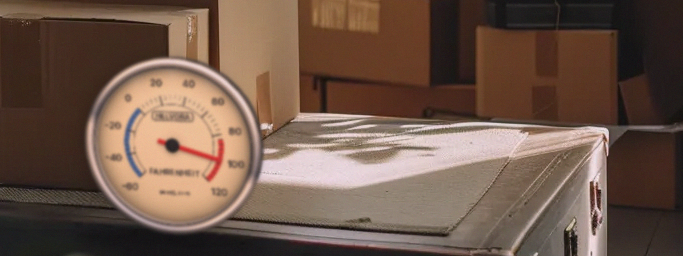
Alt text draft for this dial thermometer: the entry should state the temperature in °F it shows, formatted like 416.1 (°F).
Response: 100 (°F)
